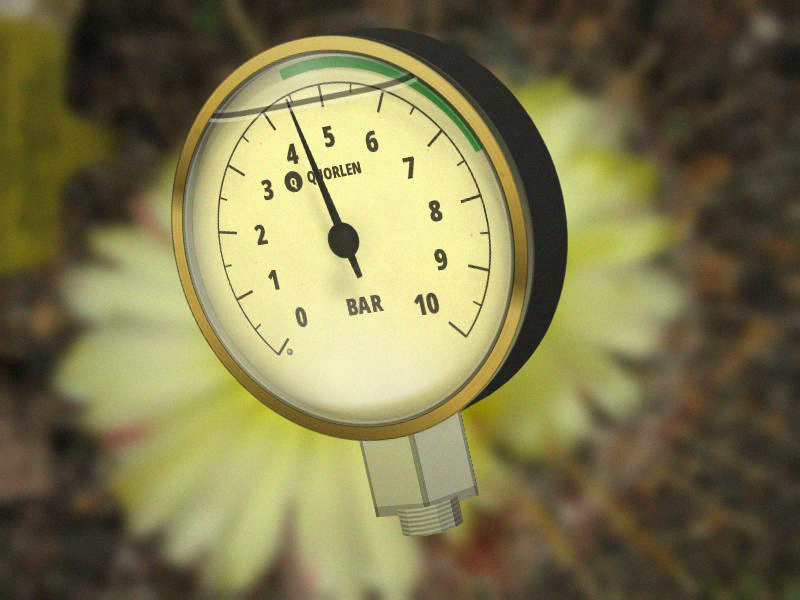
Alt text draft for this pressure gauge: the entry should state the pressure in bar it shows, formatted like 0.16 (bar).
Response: 4.5 (bar)
